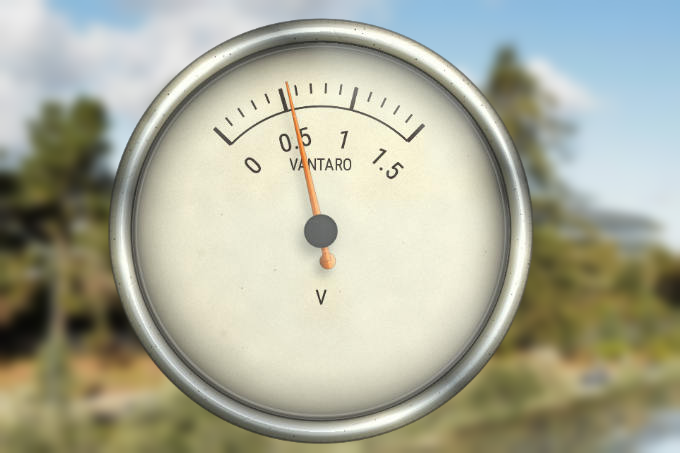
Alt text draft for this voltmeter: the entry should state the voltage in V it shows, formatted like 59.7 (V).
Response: 0.55 (V)
